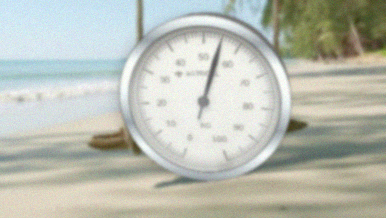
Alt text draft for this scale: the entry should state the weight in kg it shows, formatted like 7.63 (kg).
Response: 55 (kg)
